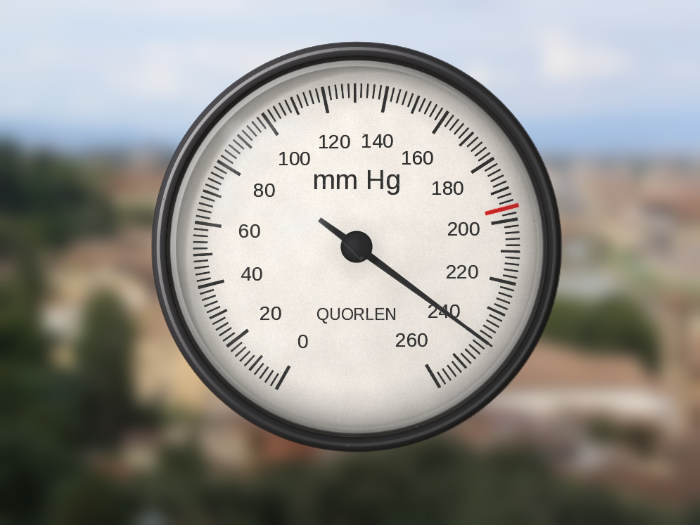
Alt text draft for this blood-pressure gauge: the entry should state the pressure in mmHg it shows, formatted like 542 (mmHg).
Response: 240 (mmHg)
